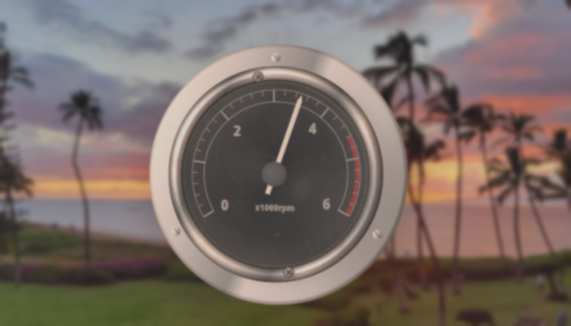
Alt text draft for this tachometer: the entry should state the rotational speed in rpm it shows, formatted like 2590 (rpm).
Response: 3500 (rpm)
